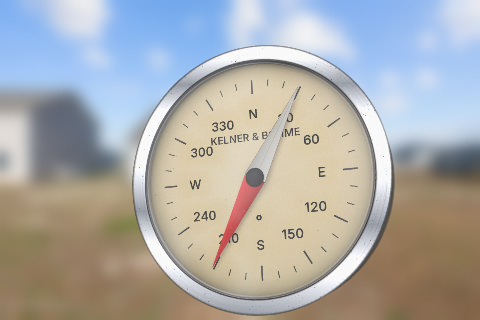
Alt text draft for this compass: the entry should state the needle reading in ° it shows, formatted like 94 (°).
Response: 210 (°)
